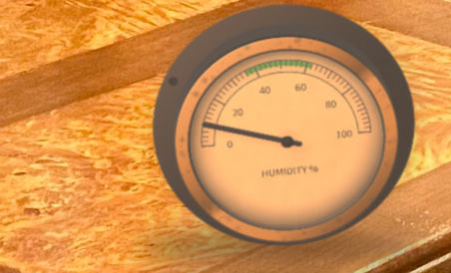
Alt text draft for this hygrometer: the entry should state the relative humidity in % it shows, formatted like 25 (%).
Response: 10 (%)
